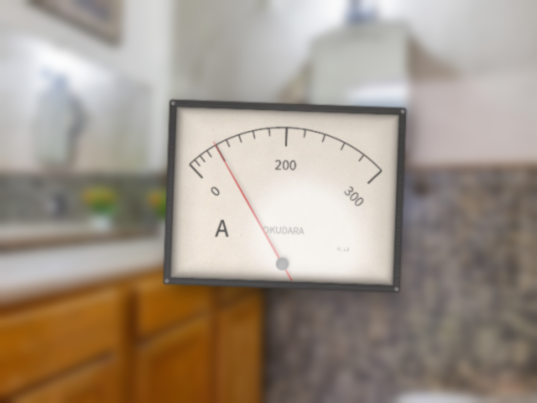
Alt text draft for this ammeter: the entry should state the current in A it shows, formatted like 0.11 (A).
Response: 100 (A)
